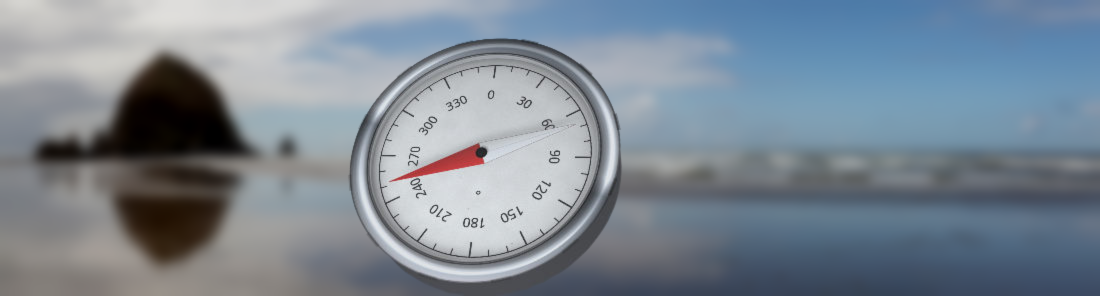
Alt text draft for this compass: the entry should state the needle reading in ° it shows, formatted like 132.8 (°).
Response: 250 (°)
